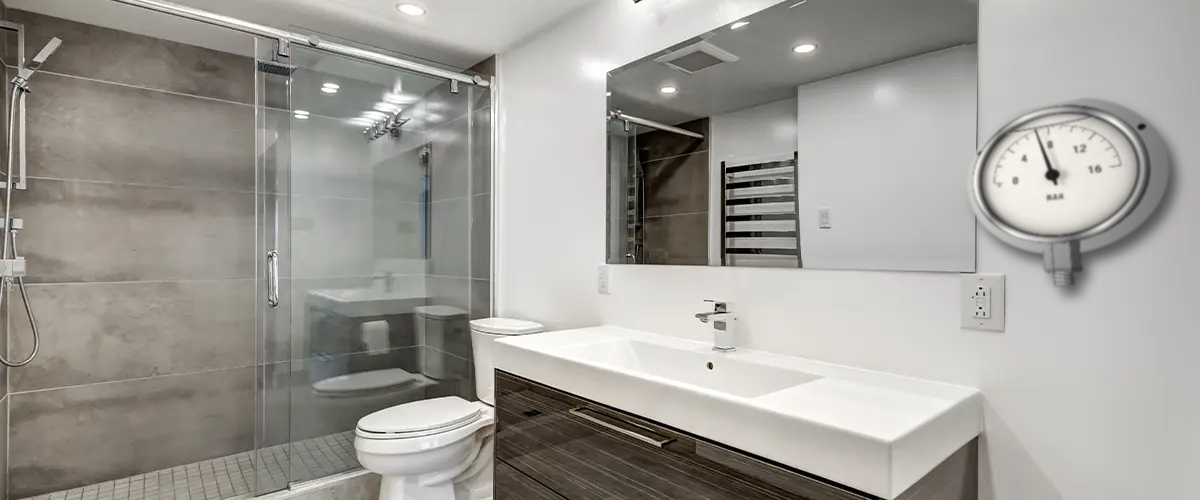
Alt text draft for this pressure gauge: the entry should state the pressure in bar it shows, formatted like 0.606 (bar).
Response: 7 (bar)
